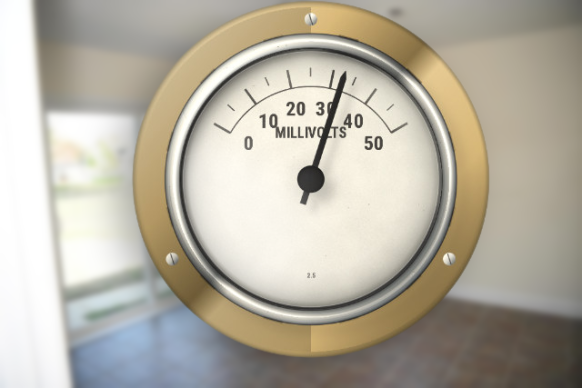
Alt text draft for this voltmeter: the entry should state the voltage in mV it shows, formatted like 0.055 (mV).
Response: 32.5 (mV)
